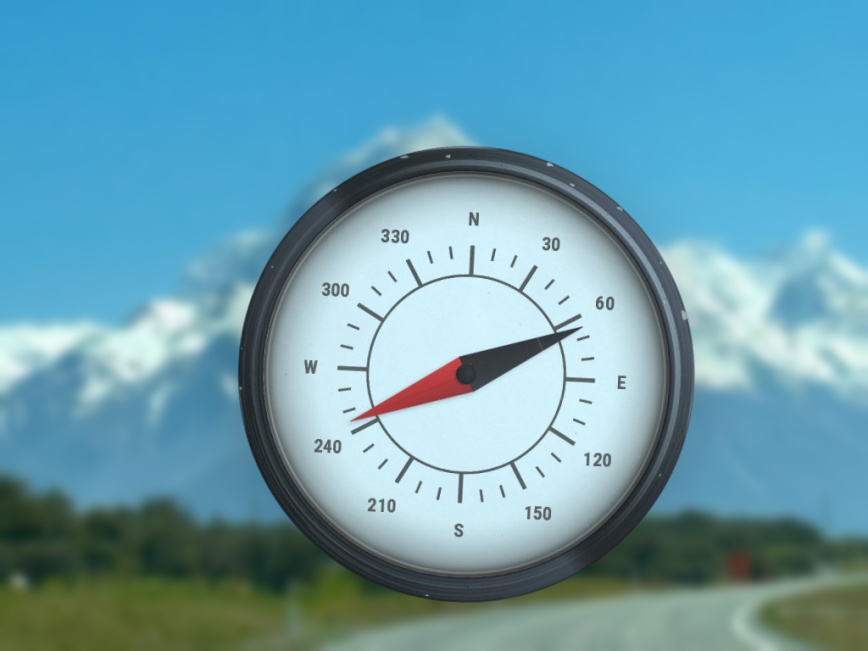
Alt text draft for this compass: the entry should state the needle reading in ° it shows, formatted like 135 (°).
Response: 245 (°)
